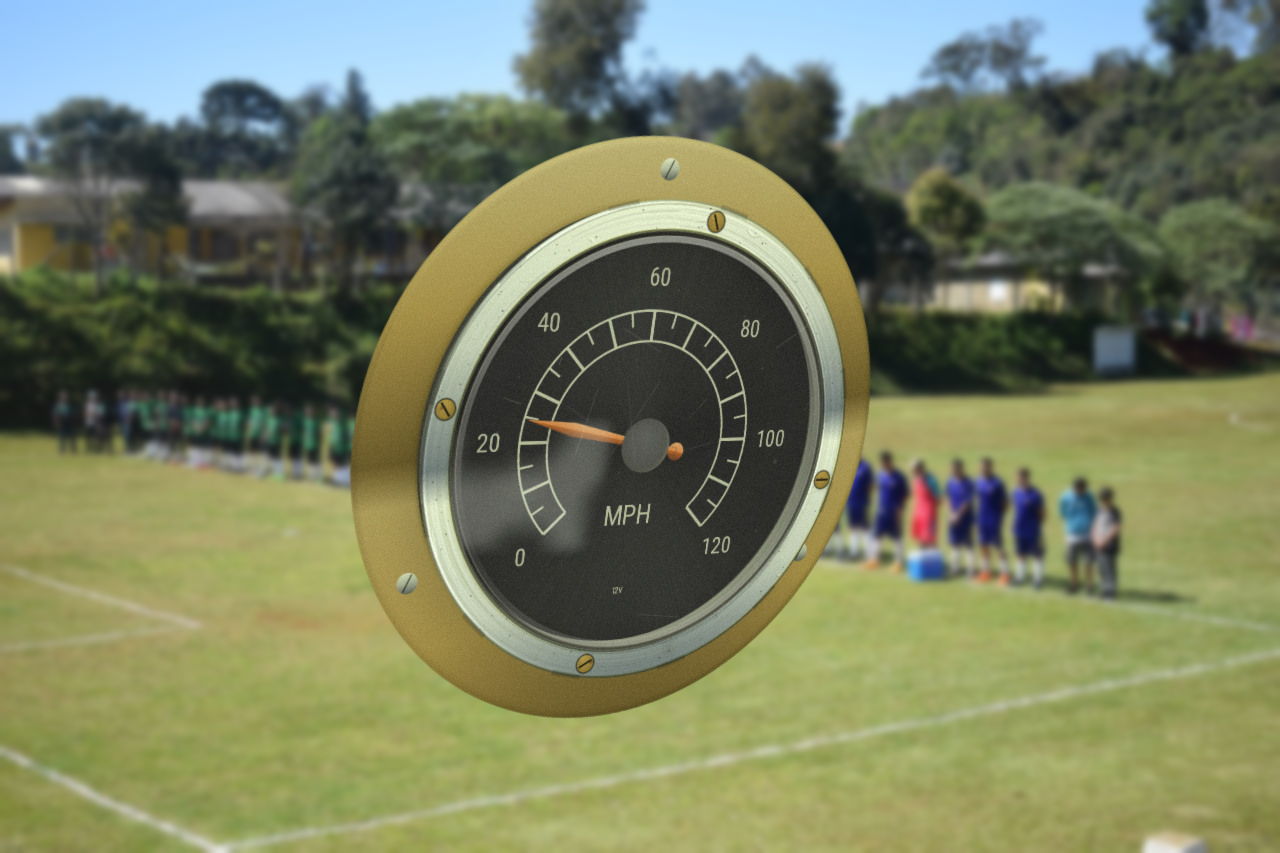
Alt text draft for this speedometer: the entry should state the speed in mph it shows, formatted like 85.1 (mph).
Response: 25 (mph)
